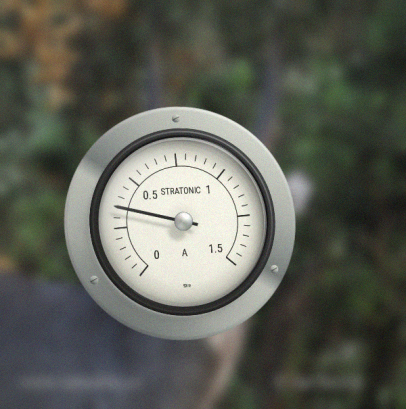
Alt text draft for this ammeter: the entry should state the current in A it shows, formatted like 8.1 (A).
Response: 0.35 (A)
